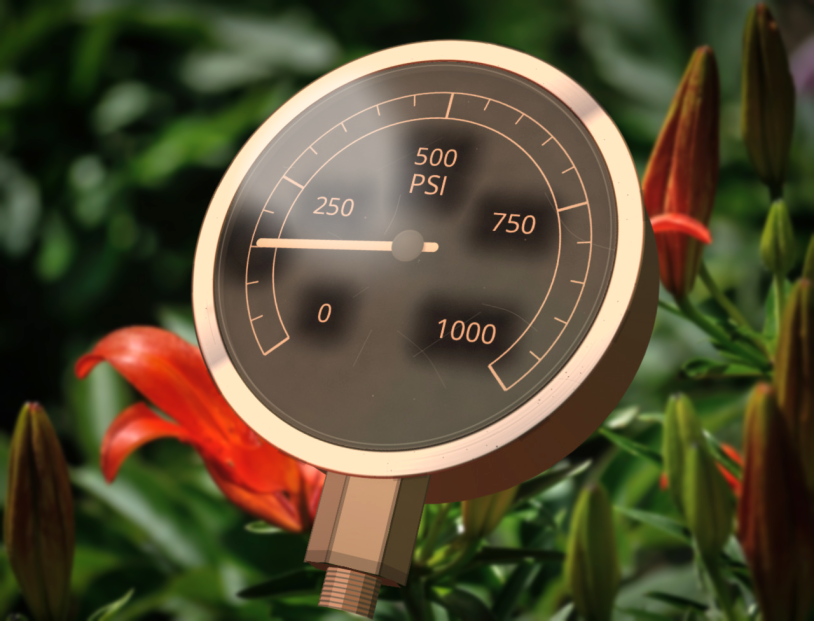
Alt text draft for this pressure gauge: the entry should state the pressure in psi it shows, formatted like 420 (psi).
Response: 150 (psi)
